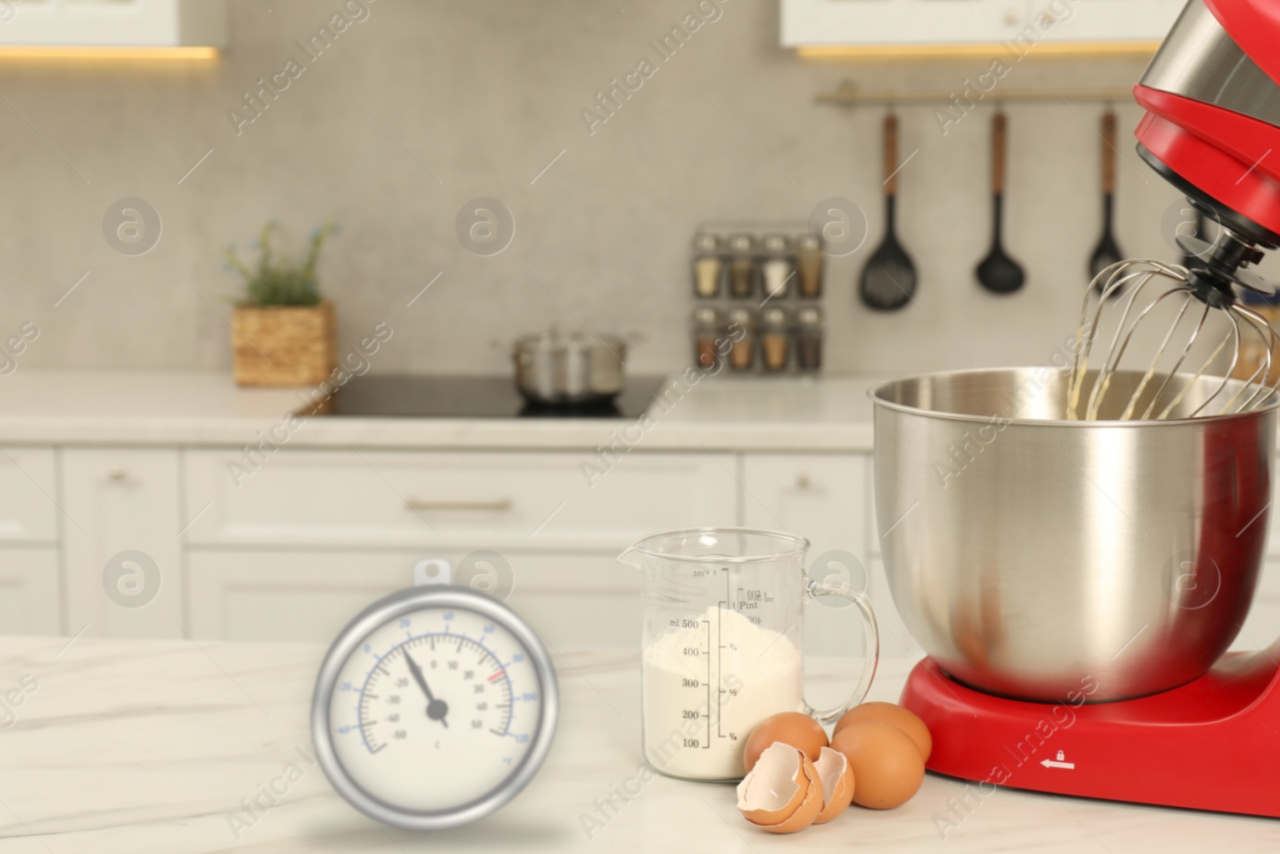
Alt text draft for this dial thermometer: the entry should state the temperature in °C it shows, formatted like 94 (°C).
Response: -10 (°C)
